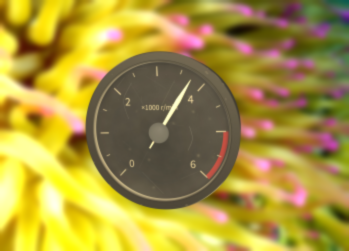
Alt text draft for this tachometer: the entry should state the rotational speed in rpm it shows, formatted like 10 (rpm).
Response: 3750 (rpm)
